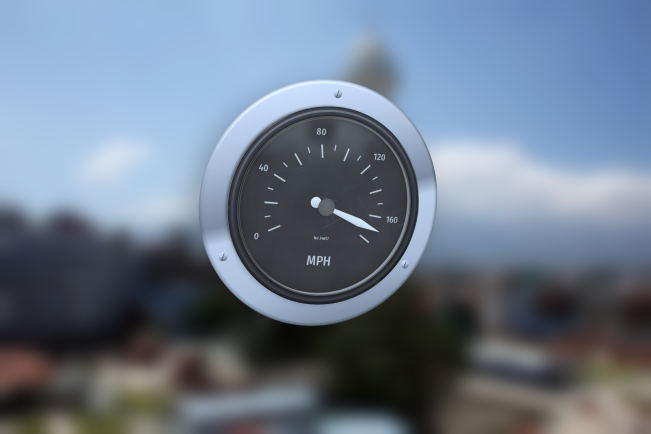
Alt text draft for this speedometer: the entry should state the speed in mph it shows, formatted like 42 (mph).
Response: 170 (mph)
